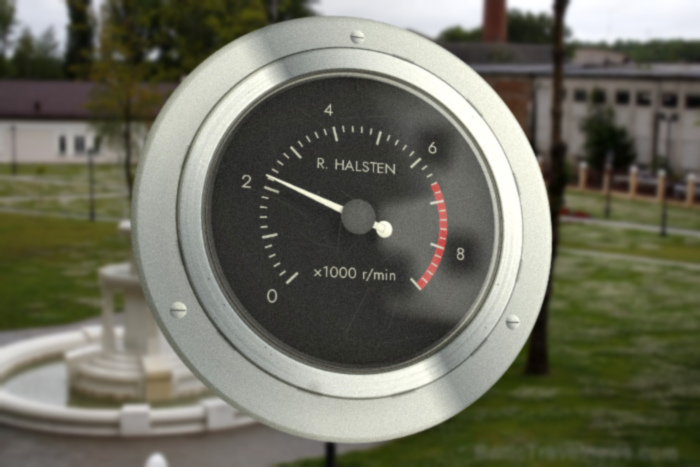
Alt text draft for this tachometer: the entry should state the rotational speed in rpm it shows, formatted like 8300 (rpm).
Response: 2200 (rpm)
